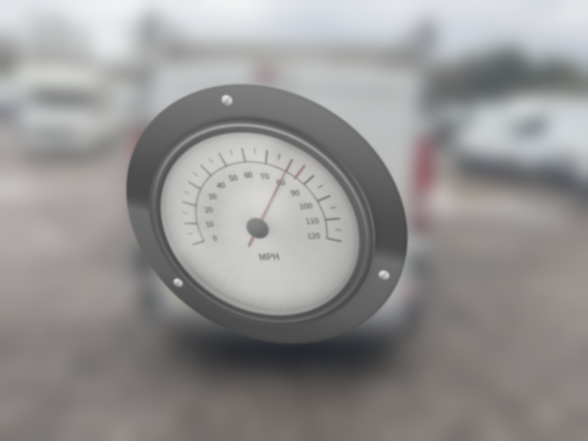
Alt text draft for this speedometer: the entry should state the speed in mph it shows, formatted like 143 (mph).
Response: 80 (mph)
